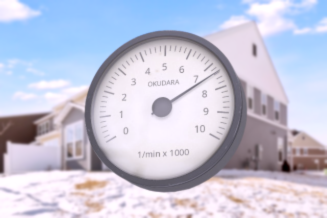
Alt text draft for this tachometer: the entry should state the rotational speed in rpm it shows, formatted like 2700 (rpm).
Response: 7400 (rpm)
